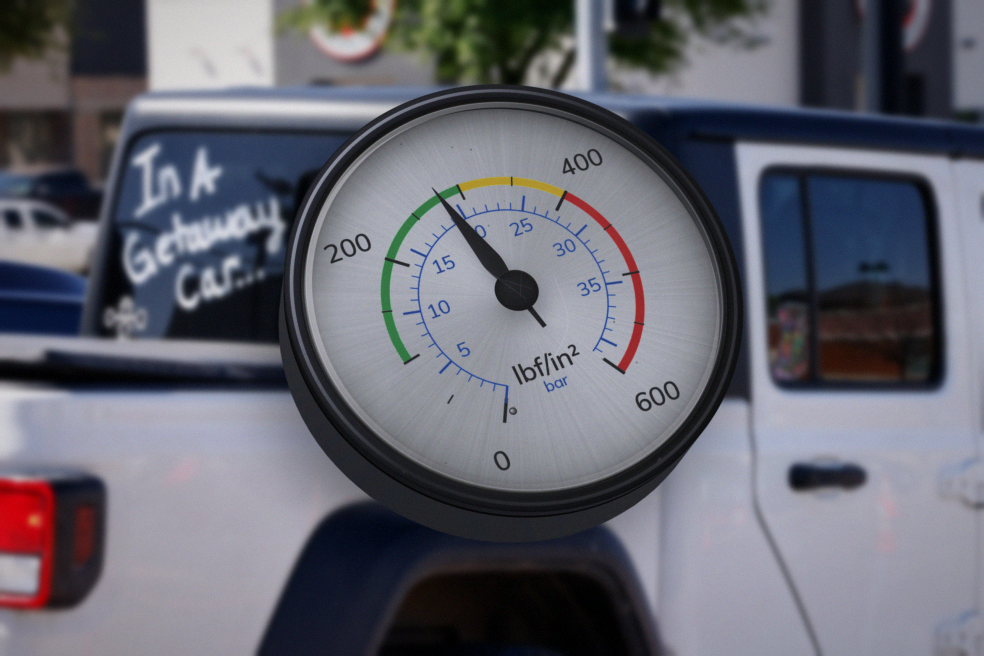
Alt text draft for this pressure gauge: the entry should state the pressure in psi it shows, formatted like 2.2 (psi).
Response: 275 (psi)
